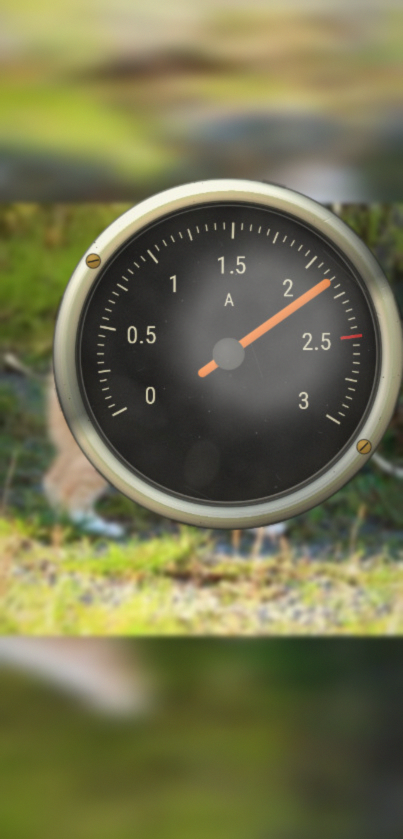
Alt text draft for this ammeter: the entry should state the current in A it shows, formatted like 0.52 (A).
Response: 2.15 (A)
